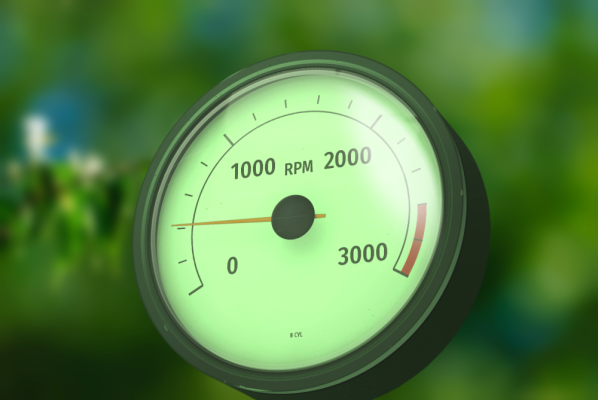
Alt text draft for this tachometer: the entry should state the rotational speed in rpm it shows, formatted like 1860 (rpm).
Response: 400 (rpm)
